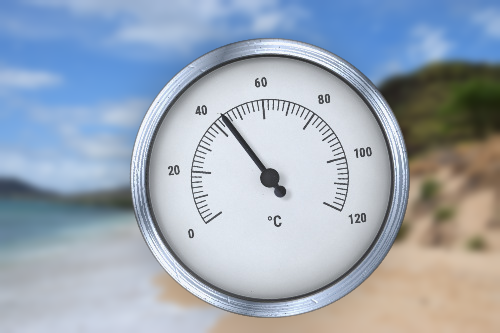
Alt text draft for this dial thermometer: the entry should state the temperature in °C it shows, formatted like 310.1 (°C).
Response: 44 (°C)
